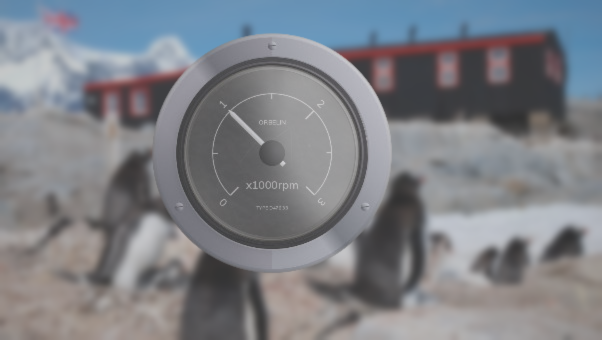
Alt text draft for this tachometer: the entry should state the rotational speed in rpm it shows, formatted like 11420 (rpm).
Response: 1000 (rpm)
